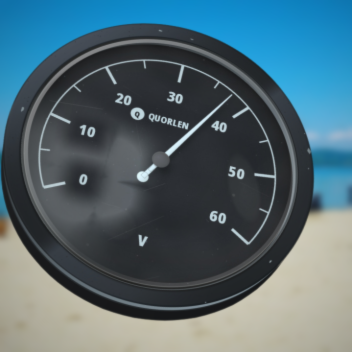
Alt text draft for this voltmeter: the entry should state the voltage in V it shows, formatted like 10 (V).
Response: 37.5 (V)
